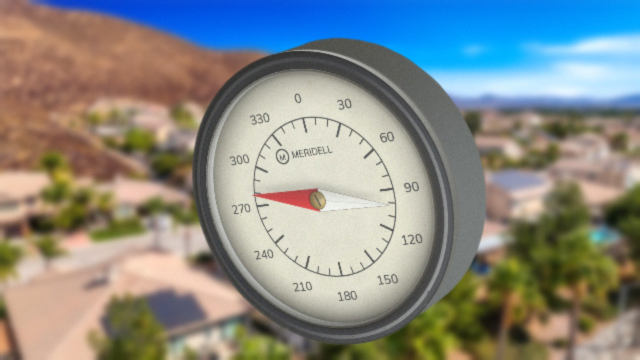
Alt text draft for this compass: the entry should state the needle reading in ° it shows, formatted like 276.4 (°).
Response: 280 (°)
